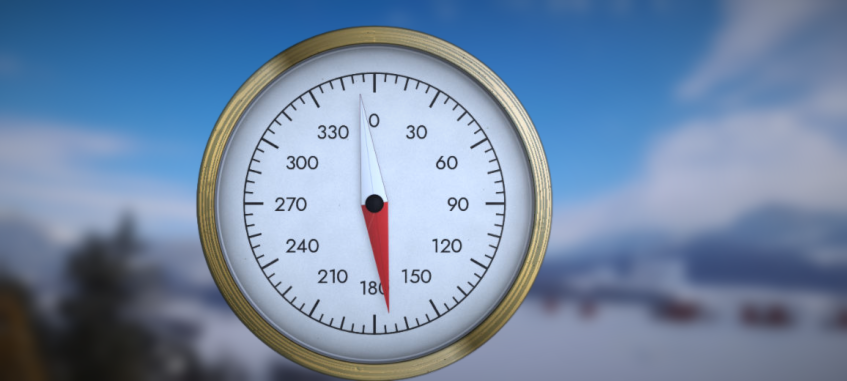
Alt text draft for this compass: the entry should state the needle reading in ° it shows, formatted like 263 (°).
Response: 172.5 (°)
